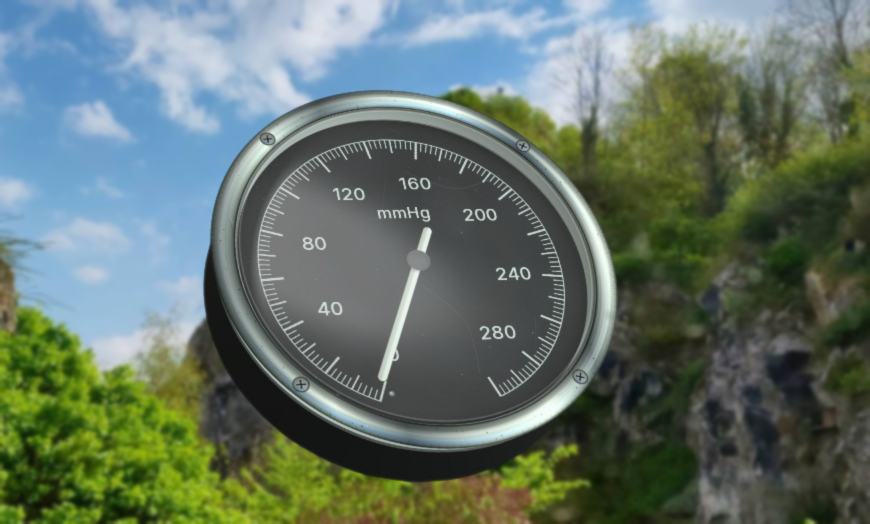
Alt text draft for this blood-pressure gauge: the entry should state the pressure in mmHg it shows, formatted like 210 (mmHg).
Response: 2 (mmHg)
